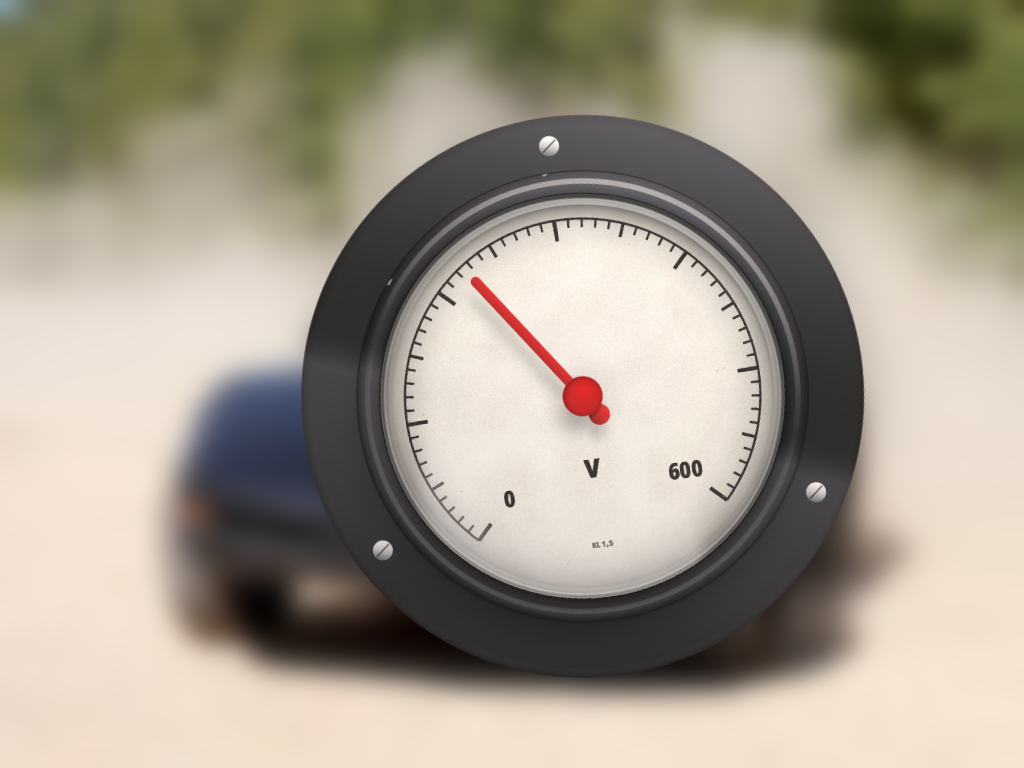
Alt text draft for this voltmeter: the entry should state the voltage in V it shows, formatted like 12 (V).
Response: 225 (V)
